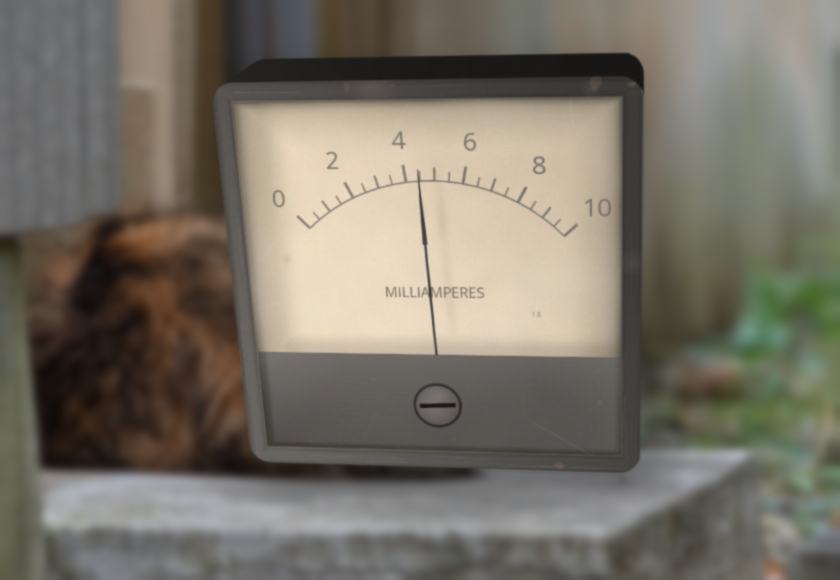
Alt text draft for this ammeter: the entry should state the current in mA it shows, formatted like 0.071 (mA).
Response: 4.5 (mA)
